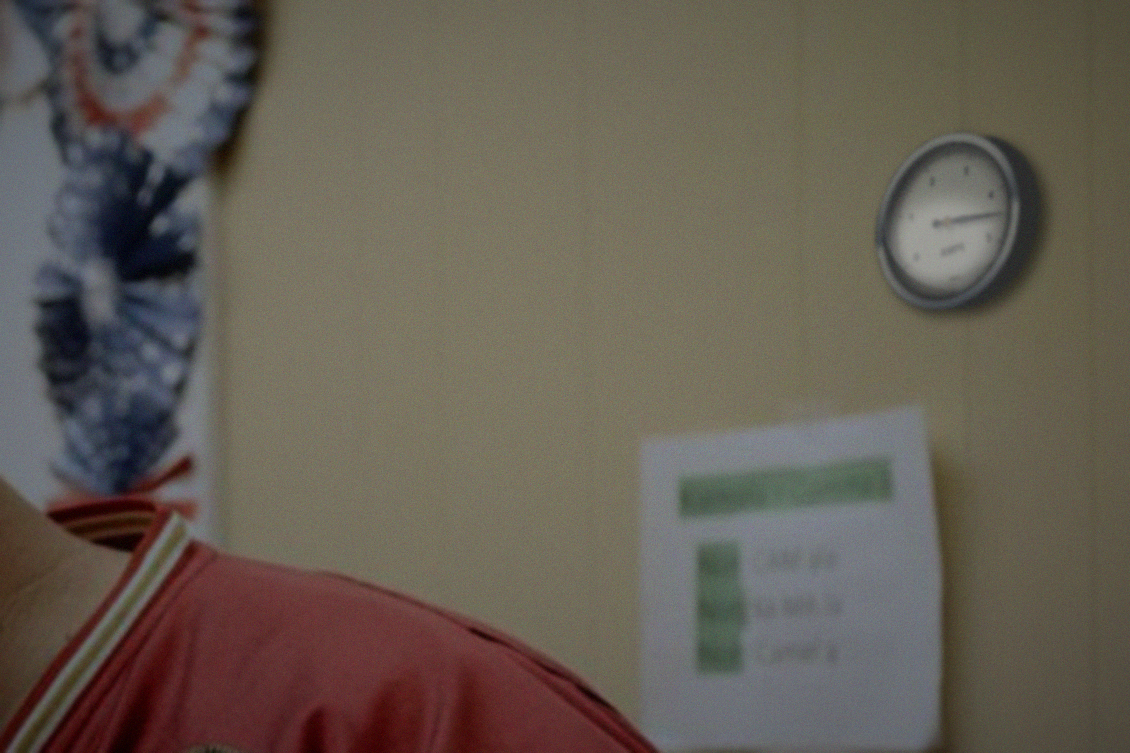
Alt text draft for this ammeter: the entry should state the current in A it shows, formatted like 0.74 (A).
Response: 4.5 (A)
